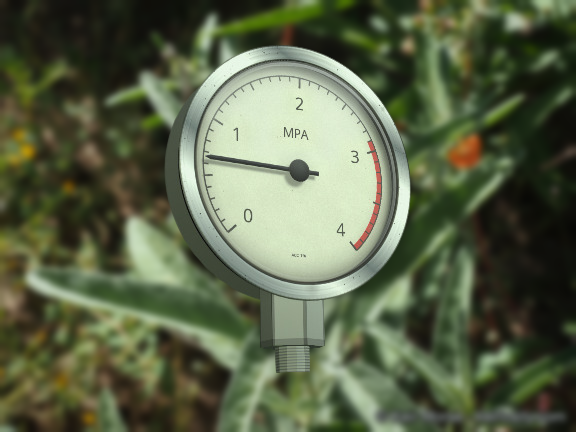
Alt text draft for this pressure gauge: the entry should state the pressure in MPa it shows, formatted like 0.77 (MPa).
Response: 0.65 (MPa)
